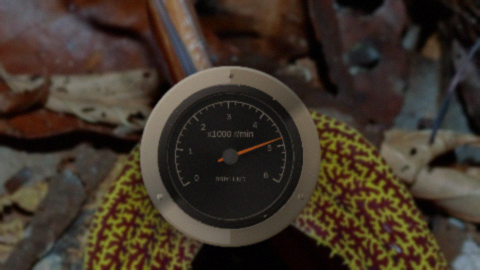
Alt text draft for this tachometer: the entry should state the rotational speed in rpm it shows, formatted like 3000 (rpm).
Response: 4800 (rpm)
